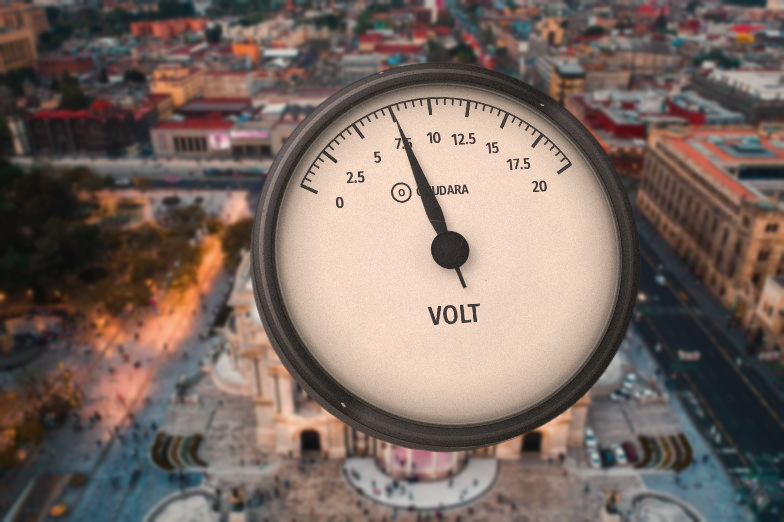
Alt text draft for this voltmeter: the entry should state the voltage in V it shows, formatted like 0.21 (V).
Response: 7.5 (V)
